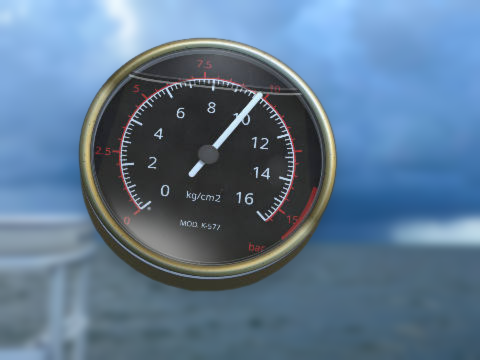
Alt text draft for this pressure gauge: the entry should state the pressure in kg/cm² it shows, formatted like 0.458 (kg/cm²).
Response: 10 (kg/cm²)
